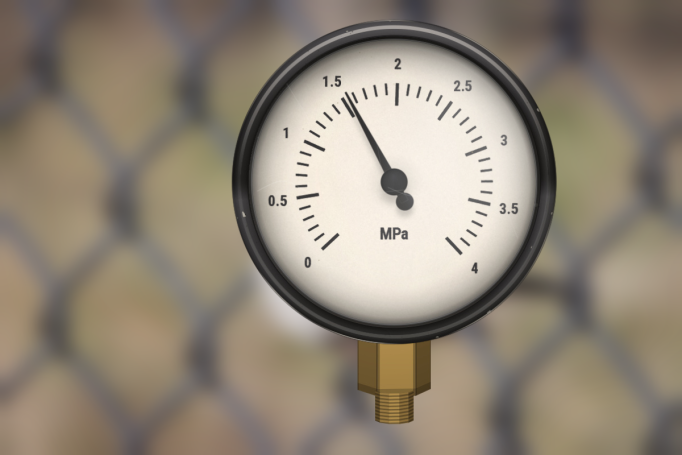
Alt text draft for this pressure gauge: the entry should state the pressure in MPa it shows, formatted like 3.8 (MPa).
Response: 1.55 (MPa)
